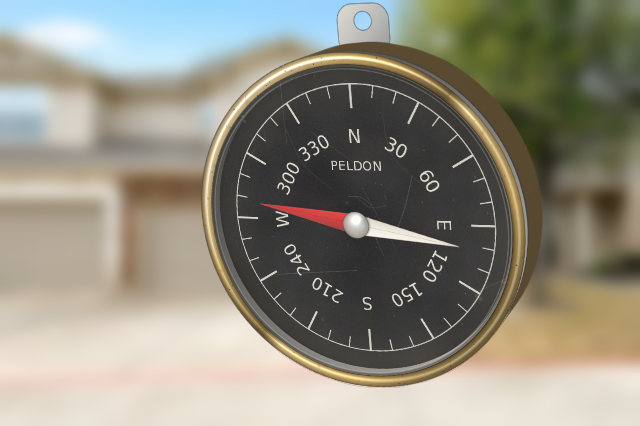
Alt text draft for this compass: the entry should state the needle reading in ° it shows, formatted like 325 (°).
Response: 280 (°)
